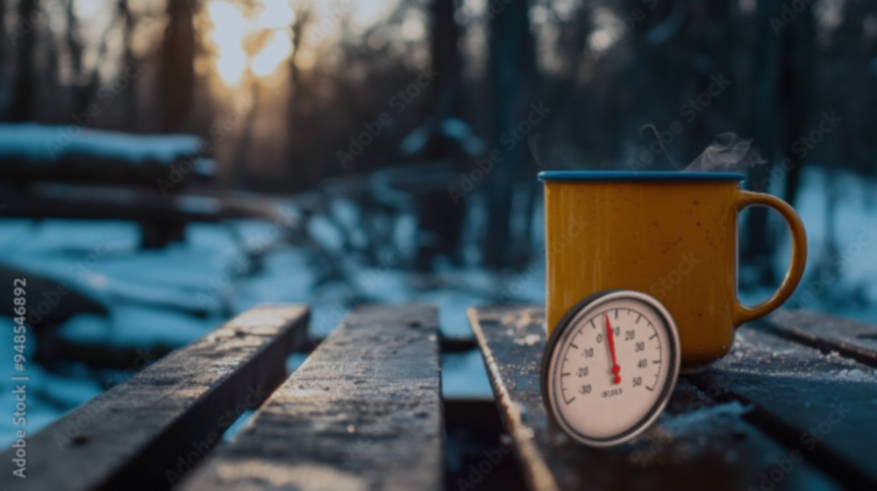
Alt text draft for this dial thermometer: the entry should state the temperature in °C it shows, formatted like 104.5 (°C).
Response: 5 (°C)
